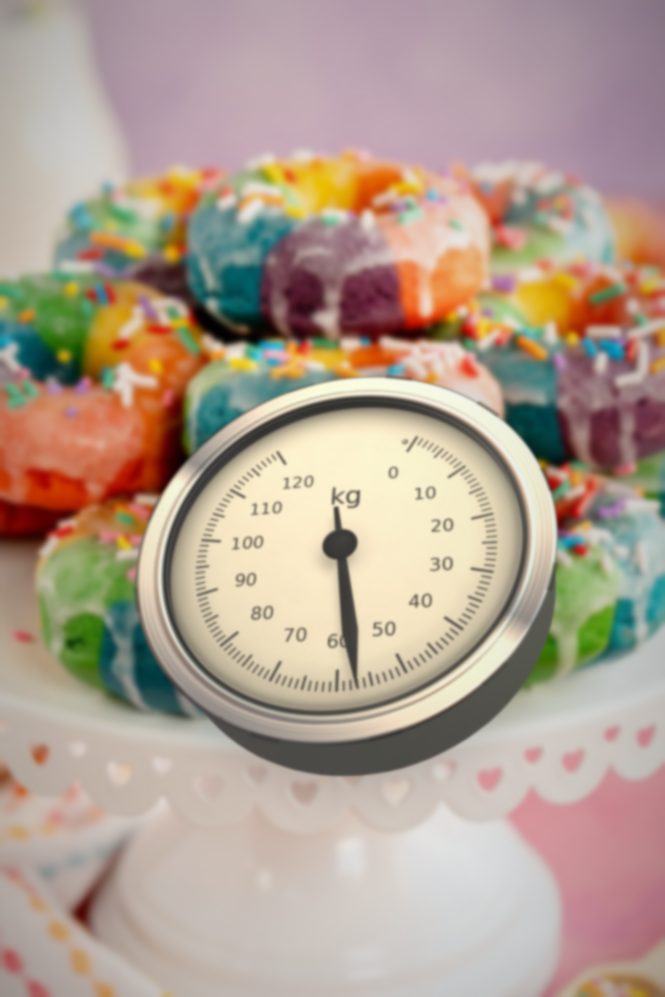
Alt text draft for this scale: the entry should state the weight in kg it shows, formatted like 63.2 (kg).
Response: 57 (kg)
